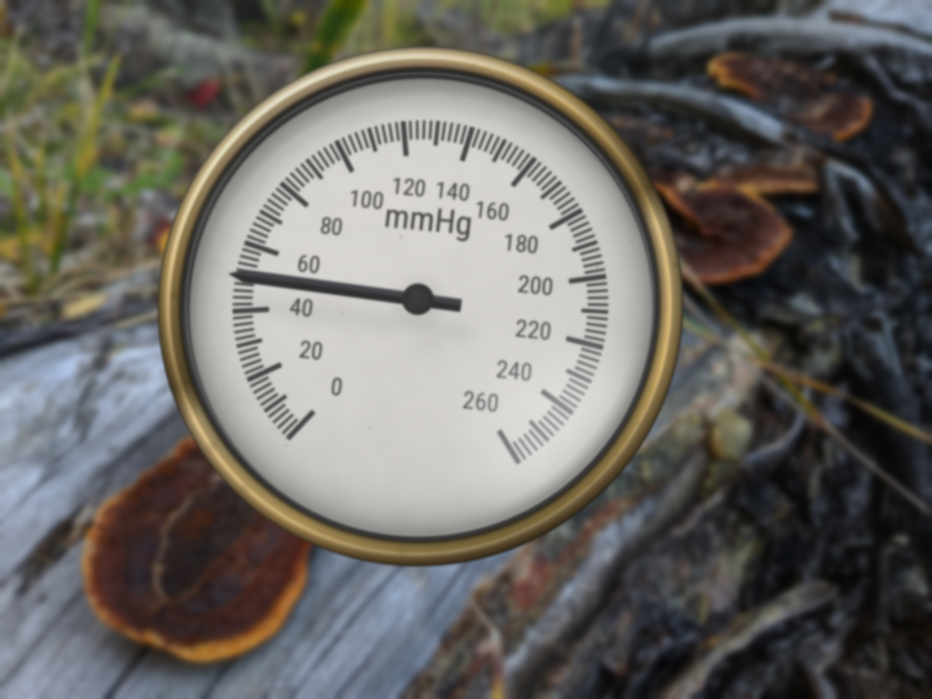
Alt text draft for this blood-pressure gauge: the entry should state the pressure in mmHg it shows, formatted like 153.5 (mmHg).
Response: 50 (mmHg)
